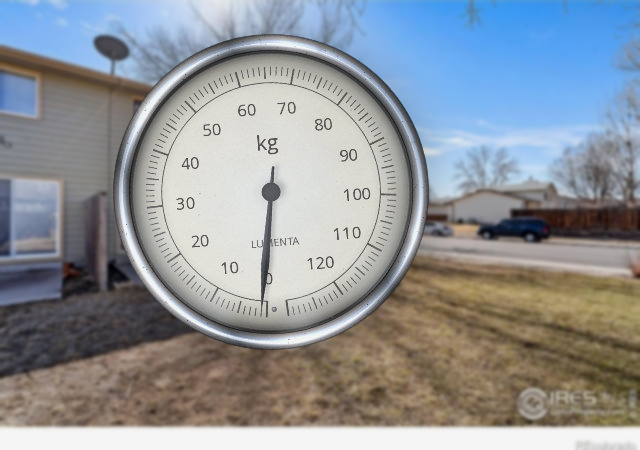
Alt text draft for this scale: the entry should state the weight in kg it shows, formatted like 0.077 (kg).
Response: 1 (kg)
